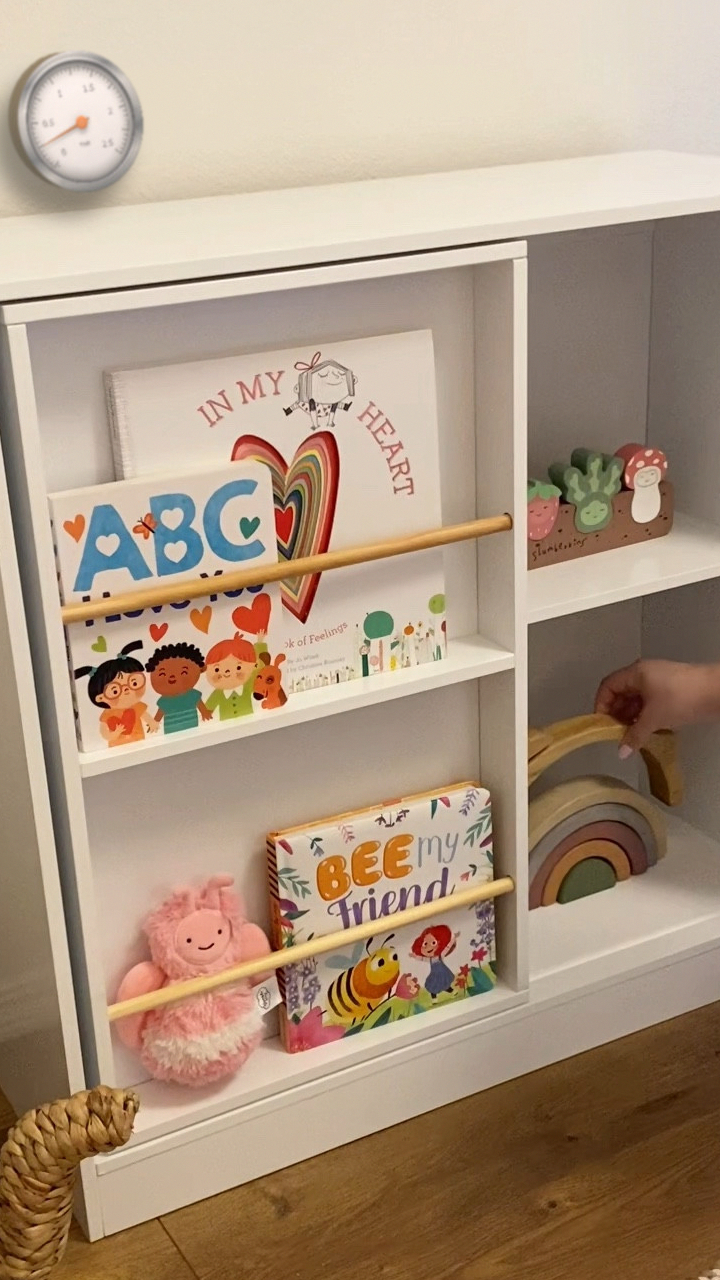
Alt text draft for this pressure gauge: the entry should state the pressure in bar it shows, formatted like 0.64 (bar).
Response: 0.25 (bar)
